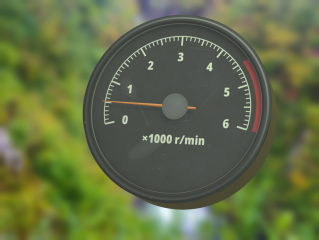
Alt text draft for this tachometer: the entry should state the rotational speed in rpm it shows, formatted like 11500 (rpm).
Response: 500 (rpm)
